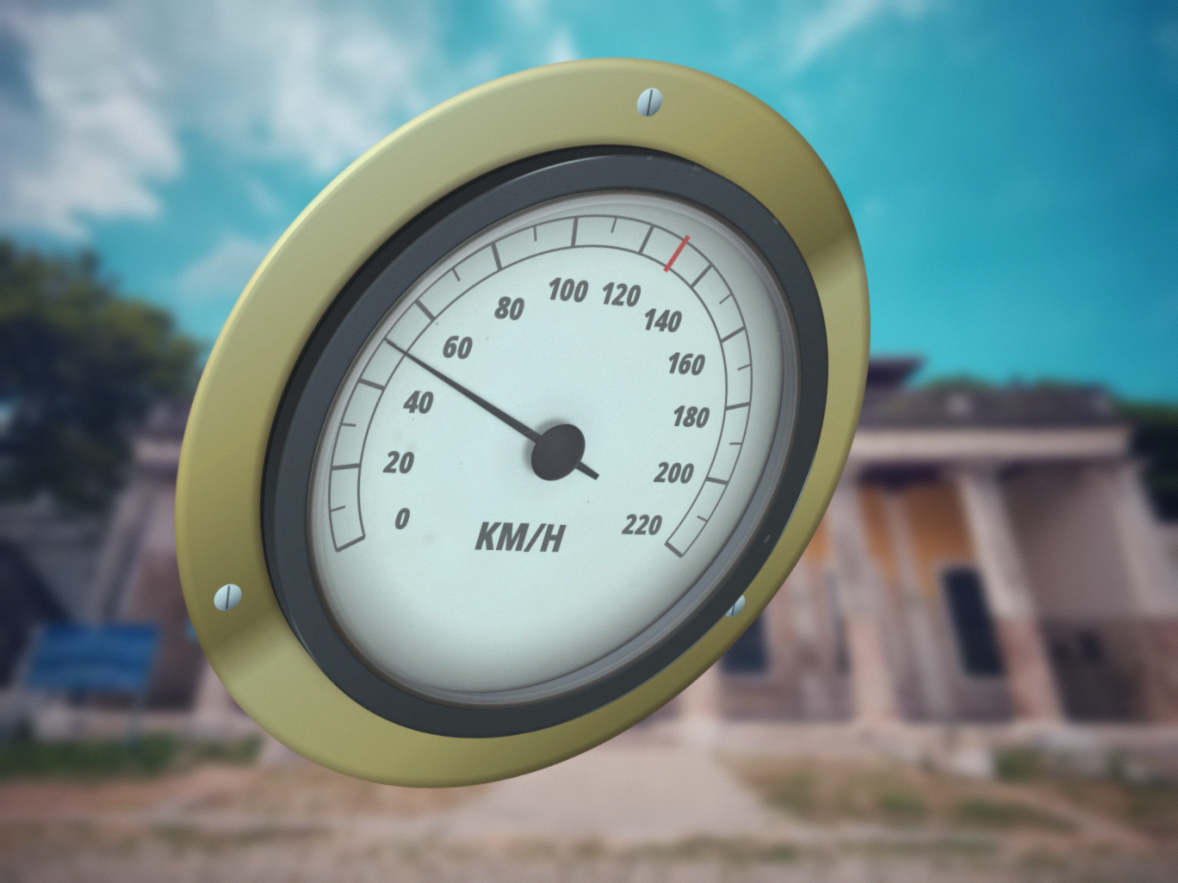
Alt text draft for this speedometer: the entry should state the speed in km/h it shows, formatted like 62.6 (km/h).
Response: 50 (km/h)
